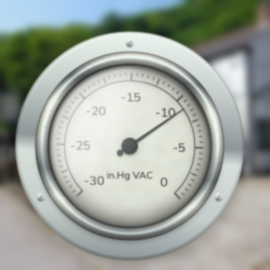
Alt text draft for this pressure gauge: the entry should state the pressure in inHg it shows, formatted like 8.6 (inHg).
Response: -9 (inHg)
